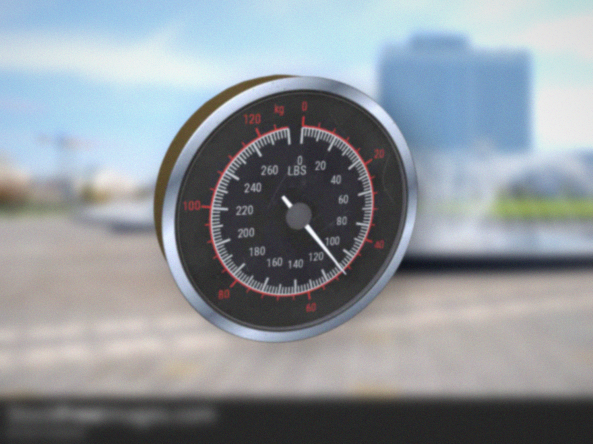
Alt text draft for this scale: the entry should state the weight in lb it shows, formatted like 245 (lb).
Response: 110 (lb)
